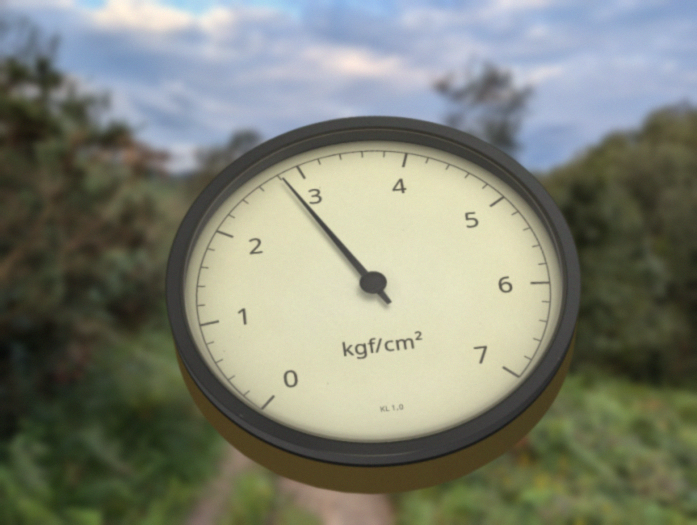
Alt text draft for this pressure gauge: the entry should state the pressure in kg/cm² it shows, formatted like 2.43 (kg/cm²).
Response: 2.8 (kg/cm²)
